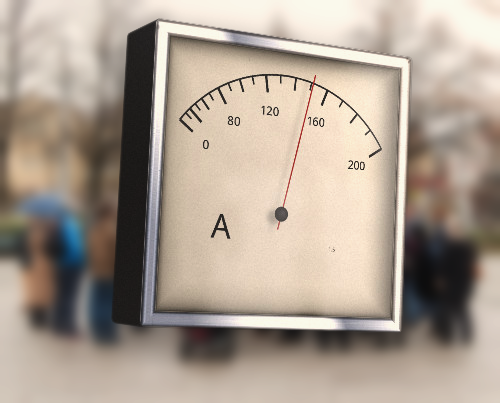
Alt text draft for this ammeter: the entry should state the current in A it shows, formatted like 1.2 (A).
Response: 150 (A)
